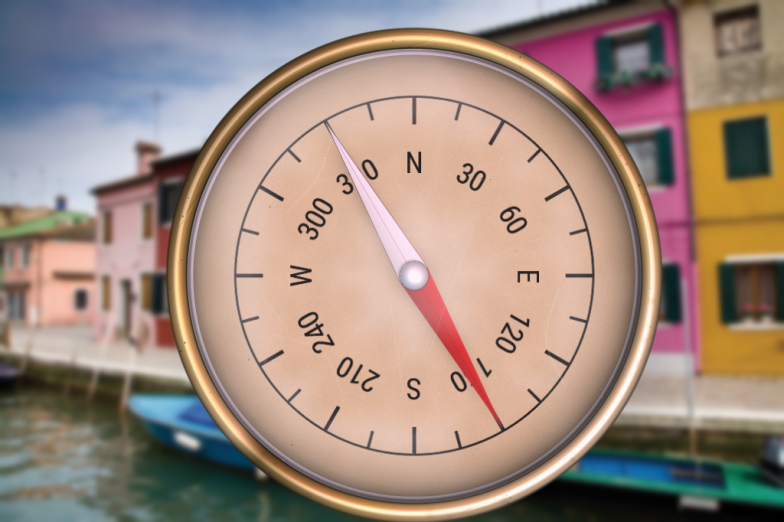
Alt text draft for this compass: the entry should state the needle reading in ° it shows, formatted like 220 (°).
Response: 150 (°)
